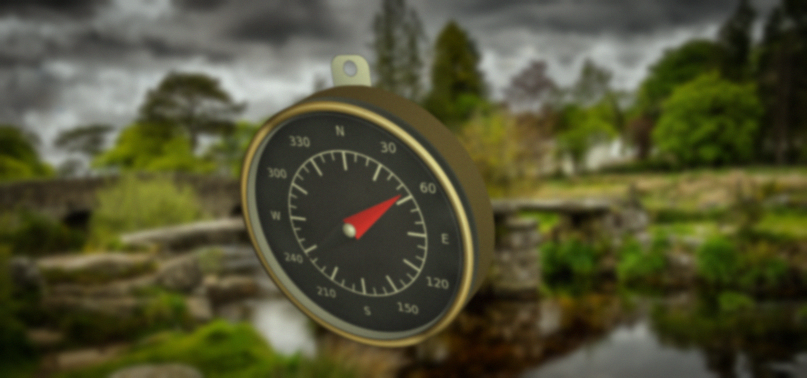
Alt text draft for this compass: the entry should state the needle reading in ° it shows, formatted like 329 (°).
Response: 55 (°)
